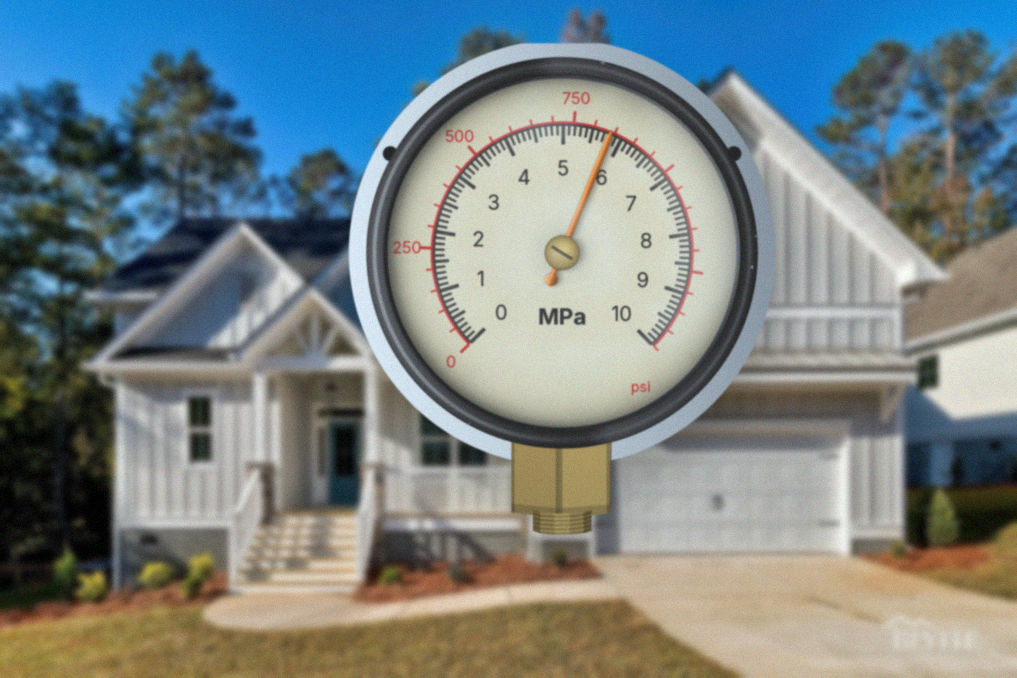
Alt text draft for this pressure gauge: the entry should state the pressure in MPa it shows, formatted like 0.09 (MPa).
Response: 5.8 (MPa)
